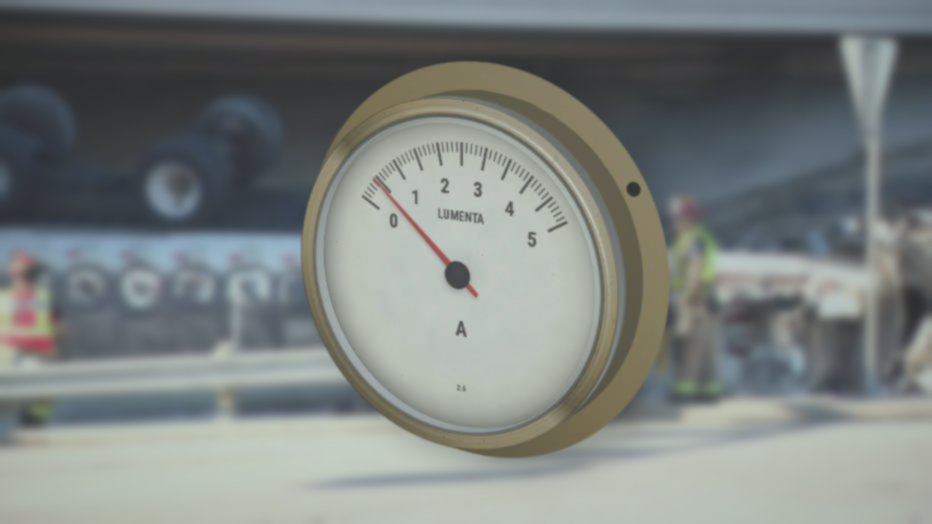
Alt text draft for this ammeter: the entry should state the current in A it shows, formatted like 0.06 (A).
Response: 0.5 (A)
